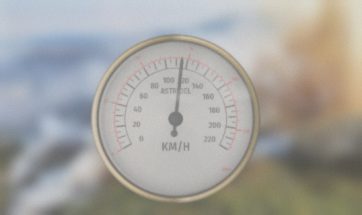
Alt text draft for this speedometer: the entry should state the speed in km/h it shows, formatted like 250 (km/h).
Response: 115 (km/h)
